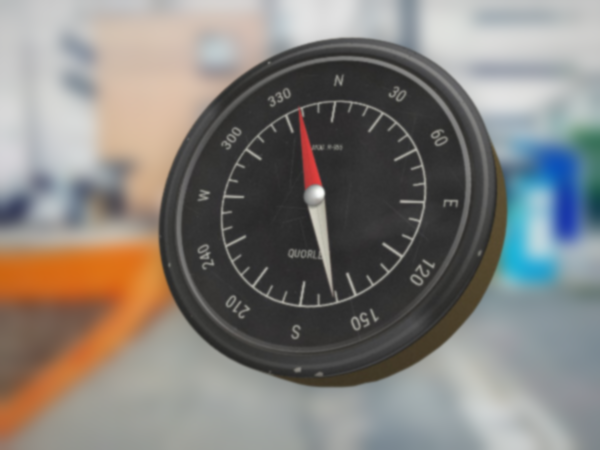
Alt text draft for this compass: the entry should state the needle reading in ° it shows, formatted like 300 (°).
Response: 340 (°)
